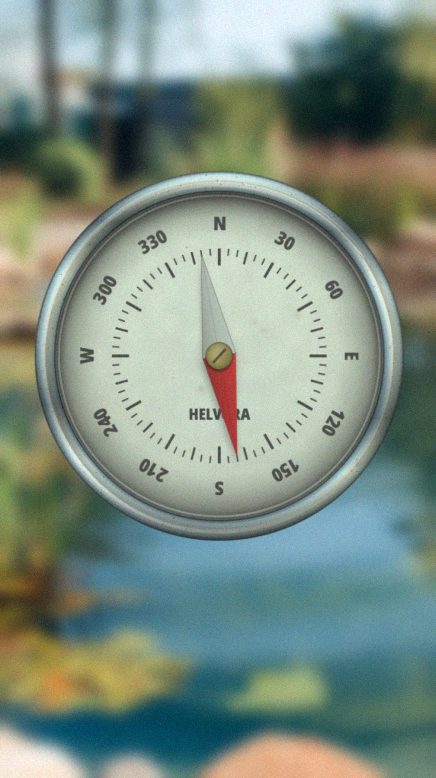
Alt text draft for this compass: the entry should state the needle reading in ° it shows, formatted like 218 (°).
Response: 170 (°)
